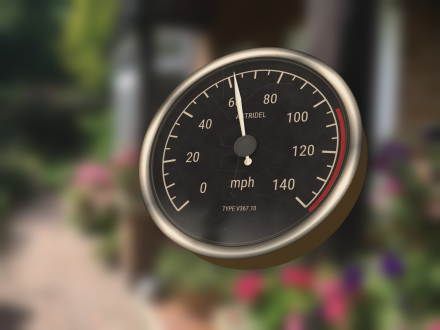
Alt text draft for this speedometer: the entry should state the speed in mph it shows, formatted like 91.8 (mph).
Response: 62.5 (mph)
